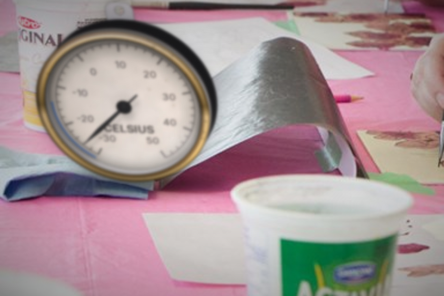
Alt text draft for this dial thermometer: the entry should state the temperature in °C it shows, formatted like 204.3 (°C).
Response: -26 (°C)
